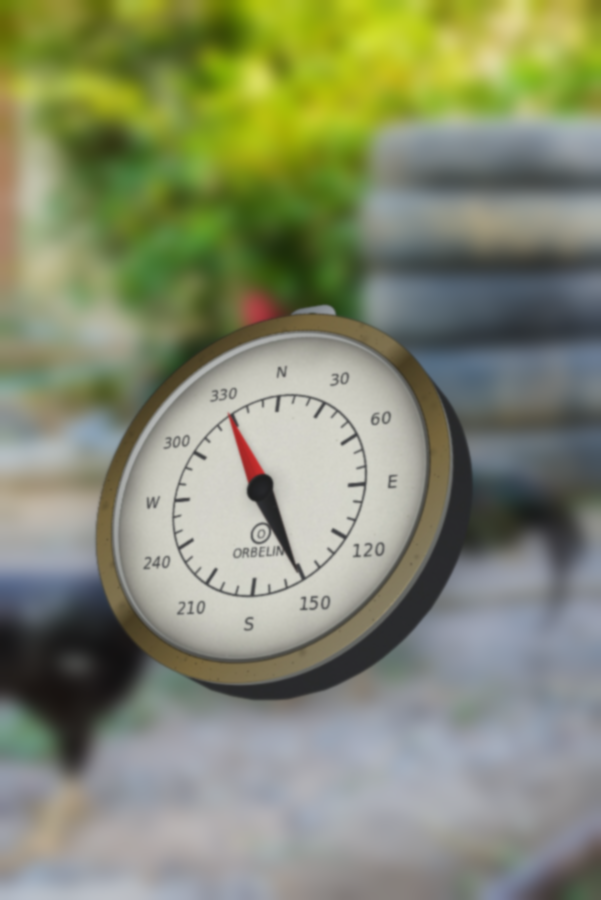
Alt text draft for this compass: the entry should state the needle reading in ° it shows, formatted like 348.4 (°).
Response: 330 (°)
